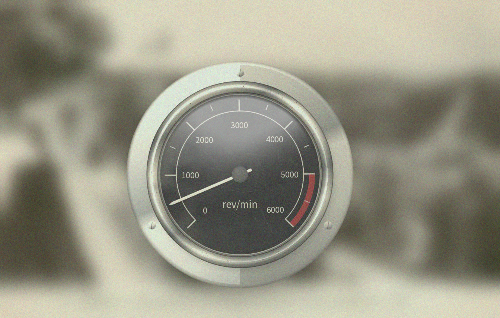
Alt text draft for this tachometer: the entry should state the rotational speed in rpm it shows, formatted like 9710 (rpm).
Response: 500 (rpm)
